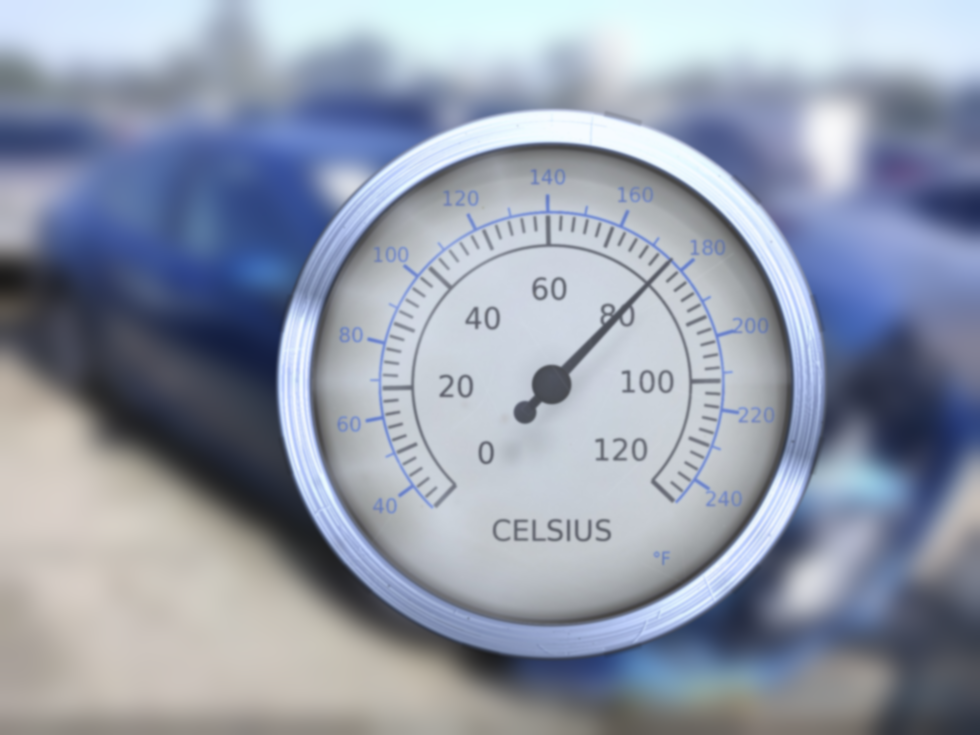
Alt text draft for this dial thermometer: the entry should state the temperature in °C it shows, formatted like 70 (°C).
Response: 80 (°C)
